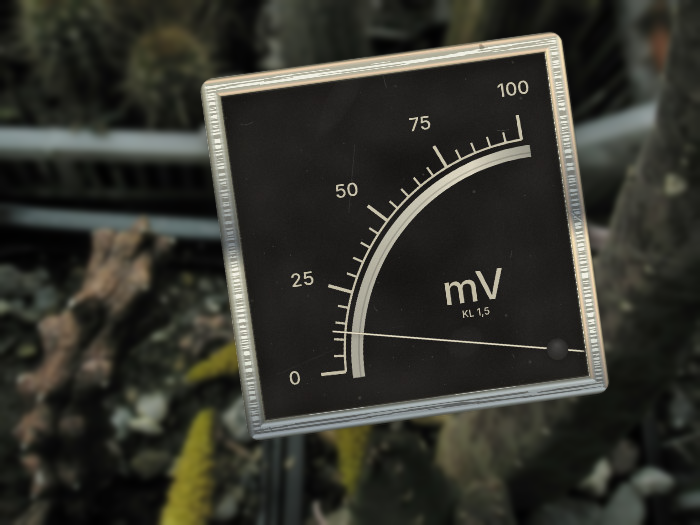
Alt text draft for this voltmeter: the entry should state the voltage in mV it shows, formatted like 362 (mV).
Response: 12.5 (mV)
